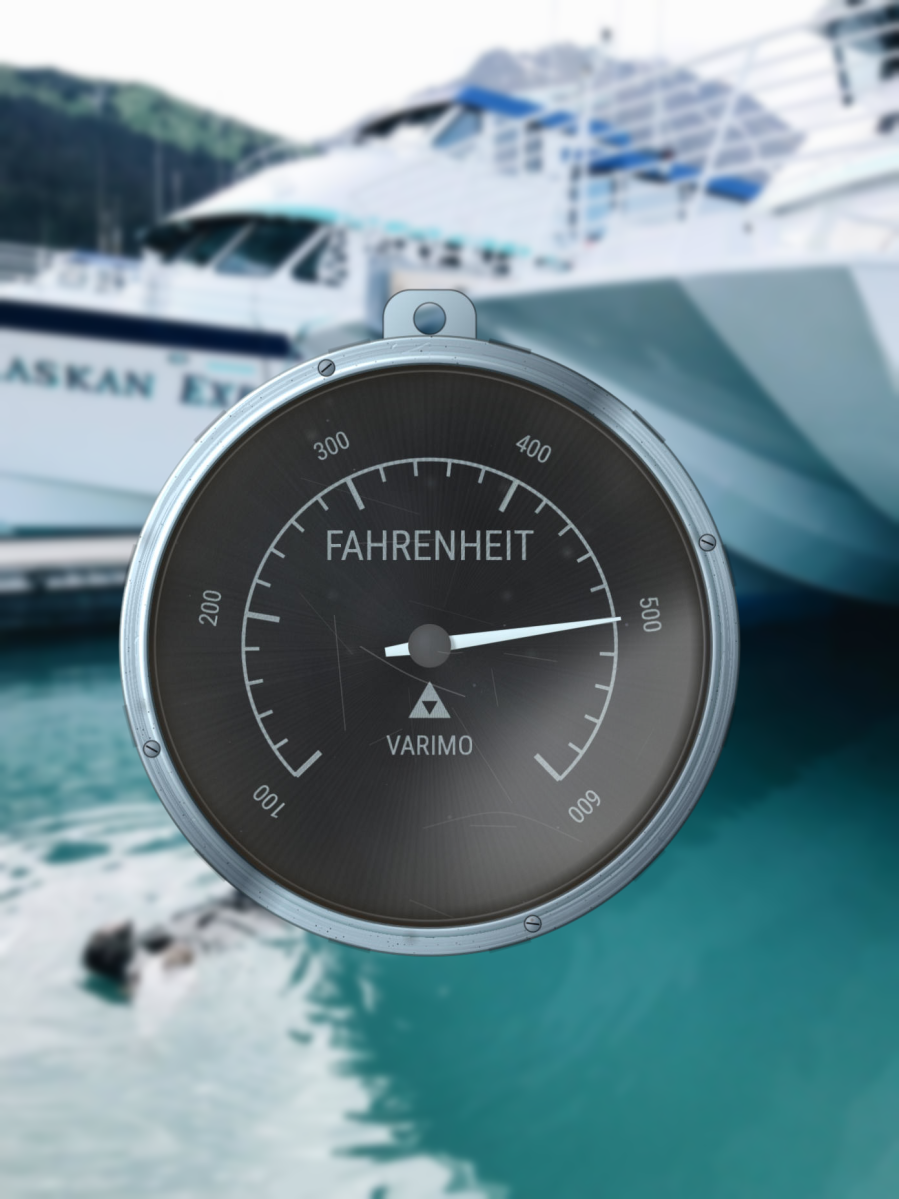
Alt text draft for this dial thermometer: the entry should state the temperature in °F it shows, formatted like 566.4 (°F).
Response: 500 (°F)
